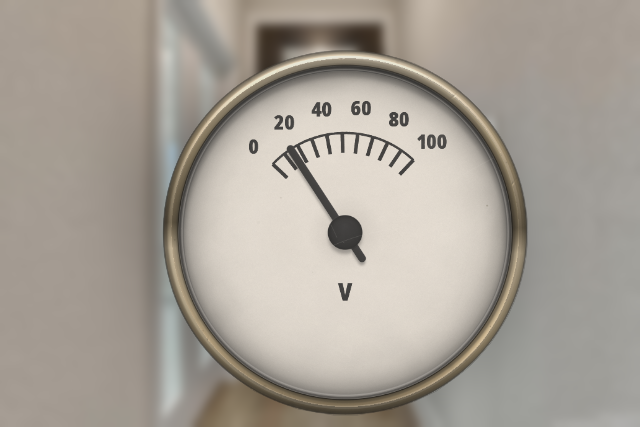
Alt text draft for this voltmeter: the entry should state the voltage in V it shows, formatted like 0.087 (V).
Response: 15 (V)
